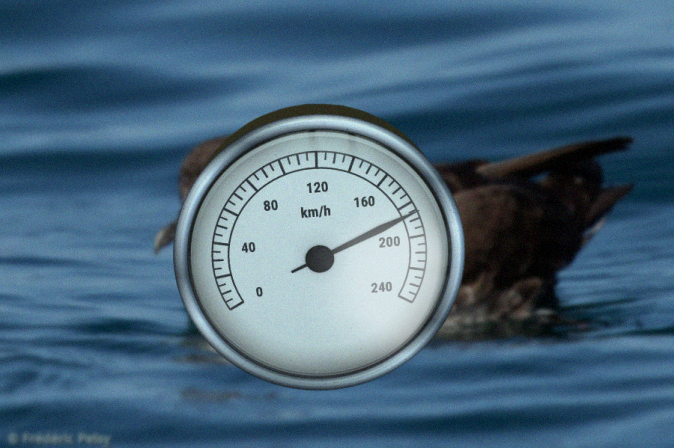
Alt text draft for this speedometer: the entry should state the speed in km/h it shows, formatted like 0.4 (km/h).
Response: 185 (km/h)
